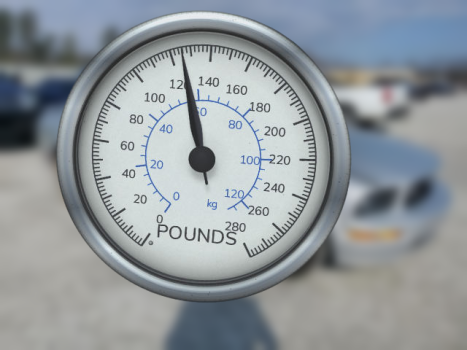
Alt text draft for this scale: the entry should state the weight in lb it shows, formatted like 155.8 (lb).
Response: 126 (lb)
